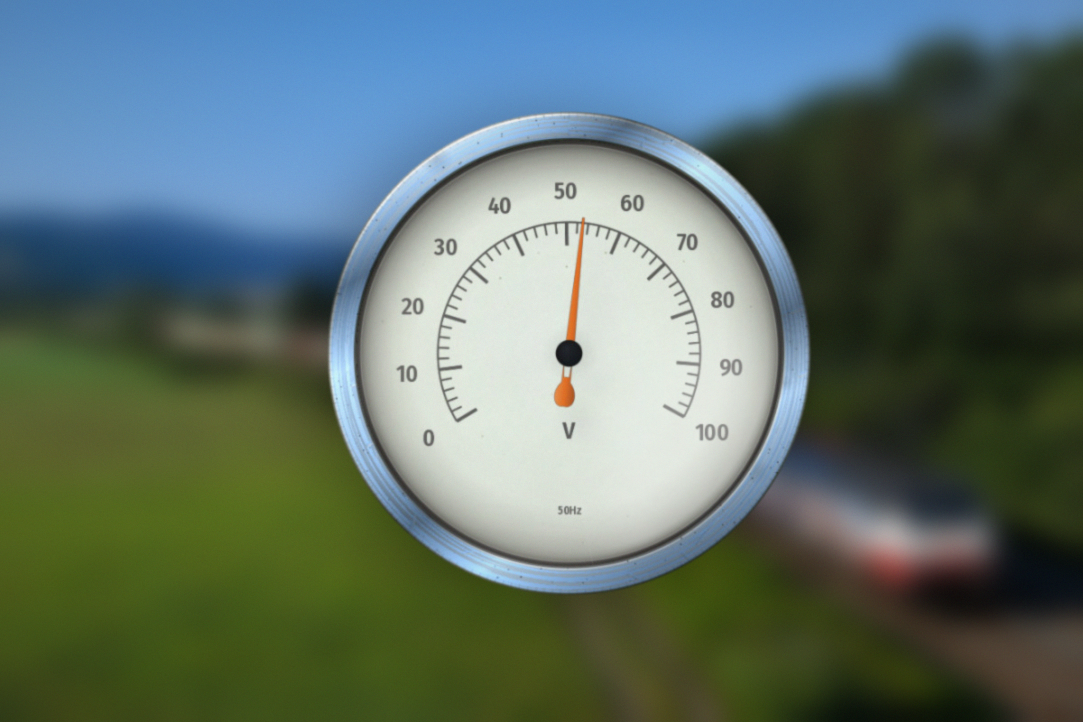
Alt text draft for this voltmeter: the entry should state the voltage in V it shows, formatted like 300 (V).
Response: 53 (V)
